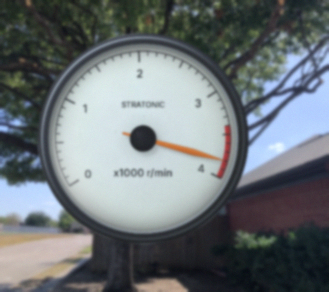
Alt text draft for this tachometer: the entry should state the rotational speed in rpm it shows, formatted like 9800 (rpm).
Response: 3800 (rpm)
